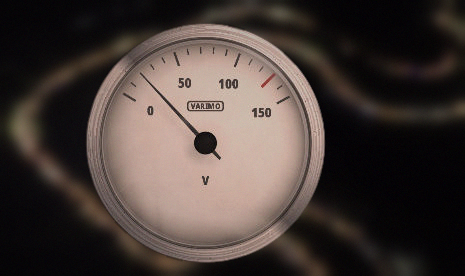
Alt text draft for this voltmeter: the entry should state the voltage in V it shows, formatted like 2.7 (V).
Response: 20 (V)
